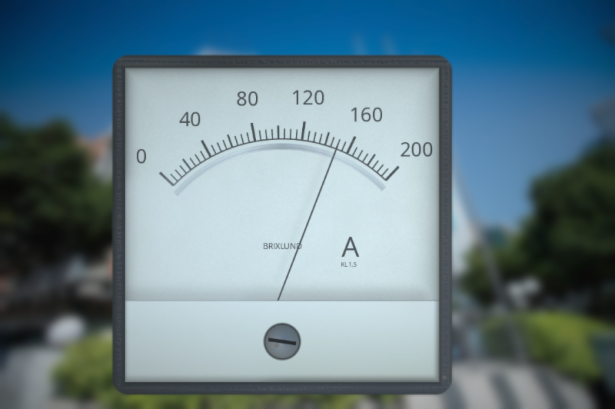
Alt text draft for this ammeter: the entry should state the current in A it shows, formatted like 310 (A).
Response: 150 (A)
